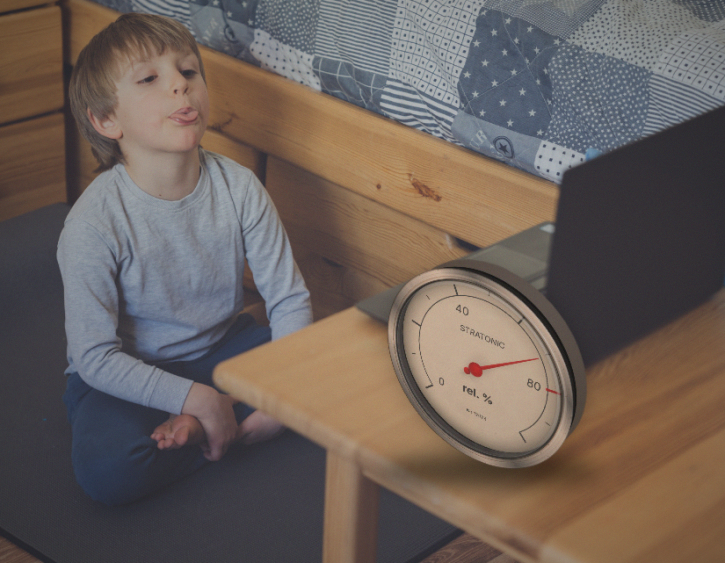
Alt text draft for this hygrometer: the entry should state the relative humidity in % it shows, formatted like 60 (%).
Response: 70 (%)
